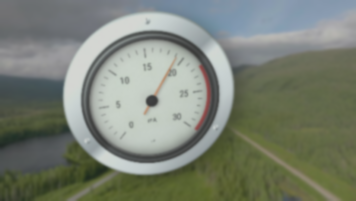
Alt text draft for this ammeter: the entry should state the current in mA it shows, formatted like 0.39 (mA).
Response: 19 (mA)
